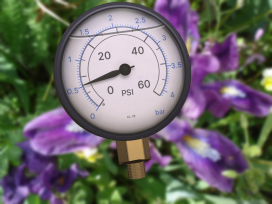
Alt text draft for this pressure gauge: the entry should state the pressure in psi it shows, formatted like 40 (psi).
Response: 7.5 (psi)
